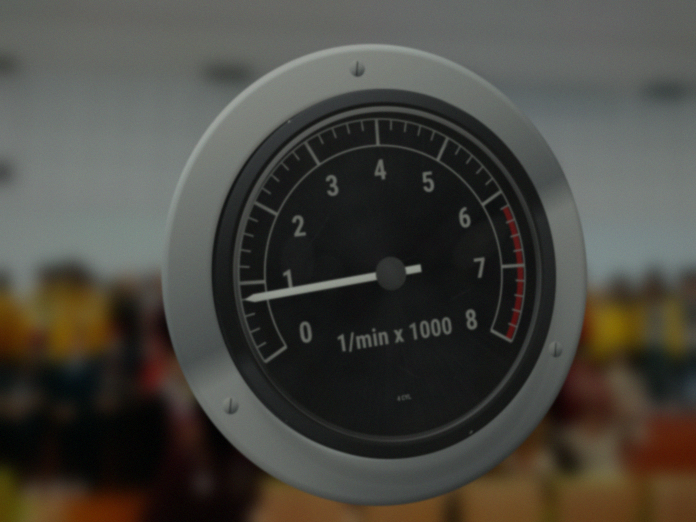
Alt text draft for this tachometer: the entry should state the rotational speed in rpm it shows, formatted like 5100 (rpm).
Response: 800 (rpm)
